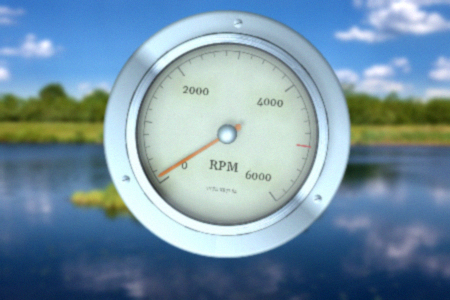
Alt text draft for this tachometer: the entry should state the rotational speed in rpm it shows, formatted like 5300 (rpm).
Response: 100 (rpm)
